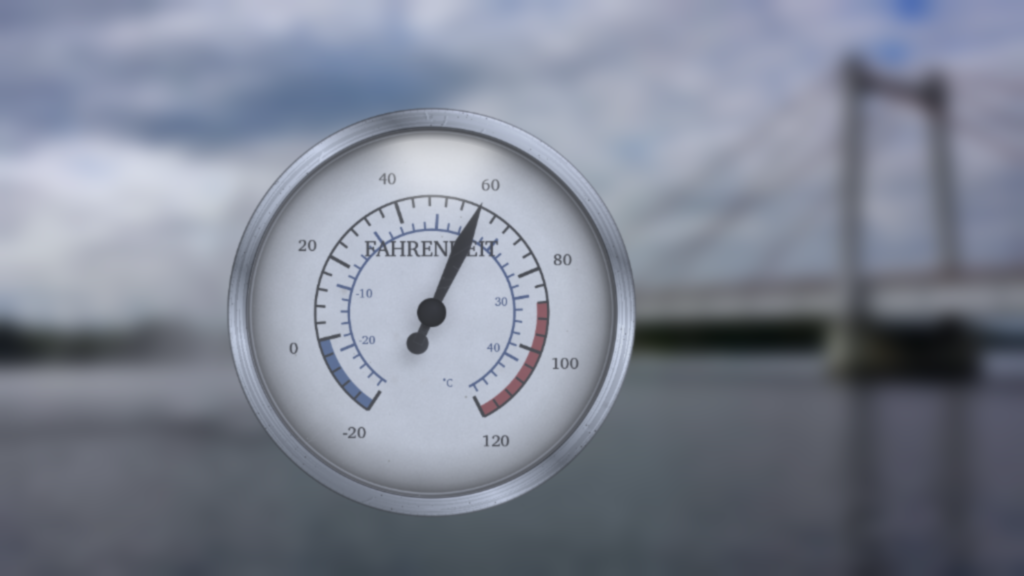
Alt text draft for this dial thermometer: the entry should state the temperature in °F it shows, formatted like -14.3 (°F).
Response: 60 (°F)
